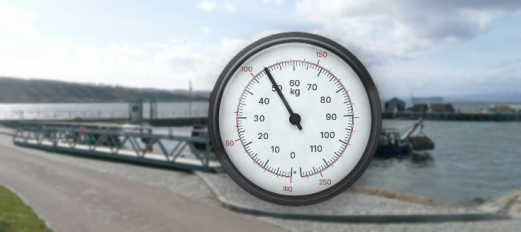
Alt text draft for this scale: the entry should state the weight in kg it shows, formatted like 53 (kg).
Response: 50 (kg)
